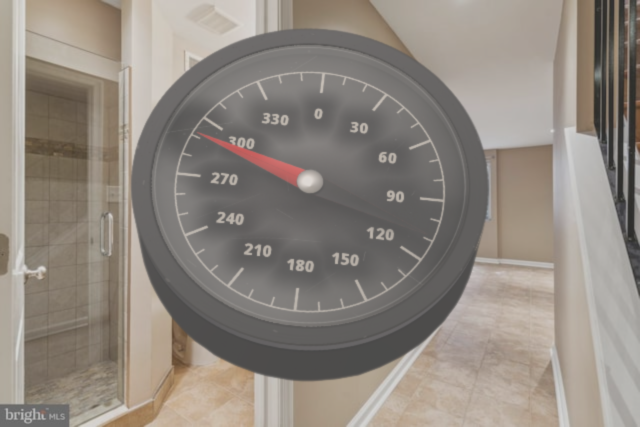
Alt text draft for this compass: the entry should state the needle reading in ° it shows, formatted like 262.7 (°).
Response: 290 (°)
